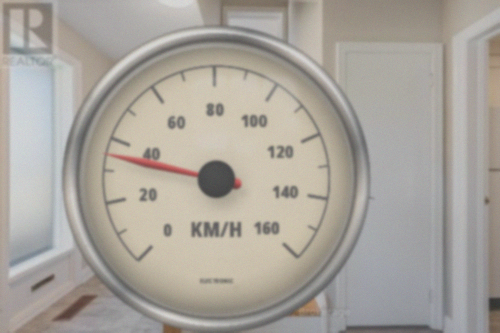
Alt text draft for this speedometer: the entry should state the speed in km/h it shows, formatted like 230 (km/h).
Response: 35 (km/h)
